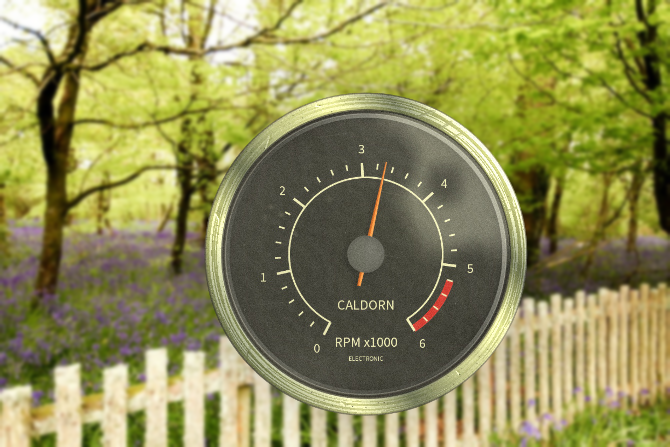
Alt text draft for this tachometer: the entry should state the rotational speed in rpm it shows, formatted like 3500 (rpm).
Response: 3300 (rpm)
